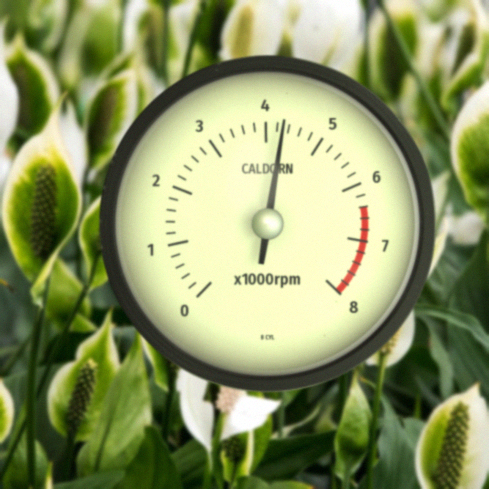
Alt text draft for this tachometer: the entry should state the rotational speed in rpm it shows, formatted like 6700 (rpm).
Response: 4300 (rpm)
